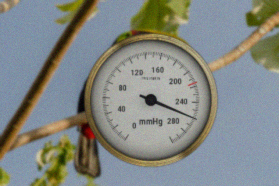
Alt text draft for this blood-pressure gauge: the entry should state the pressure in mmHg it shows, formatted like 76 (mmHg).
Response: 260 (mmHg)
